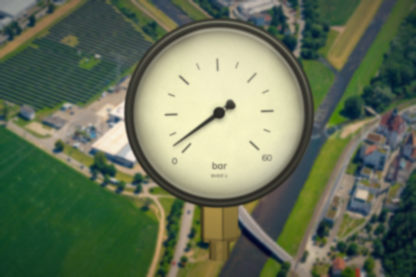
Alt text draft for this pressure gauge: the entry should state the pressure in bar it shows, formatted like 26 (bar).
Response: 2.5 (bar)
